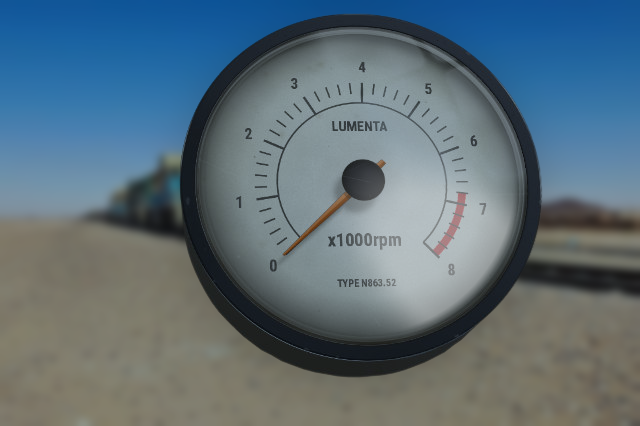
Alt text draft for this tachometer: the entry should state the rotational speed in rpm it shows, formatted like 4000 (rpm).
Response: 0 (rpm)
